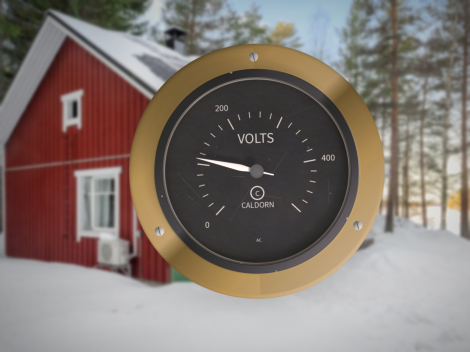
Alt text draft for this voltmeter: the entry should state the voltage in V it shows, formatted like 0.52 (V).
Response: 110 (V)
